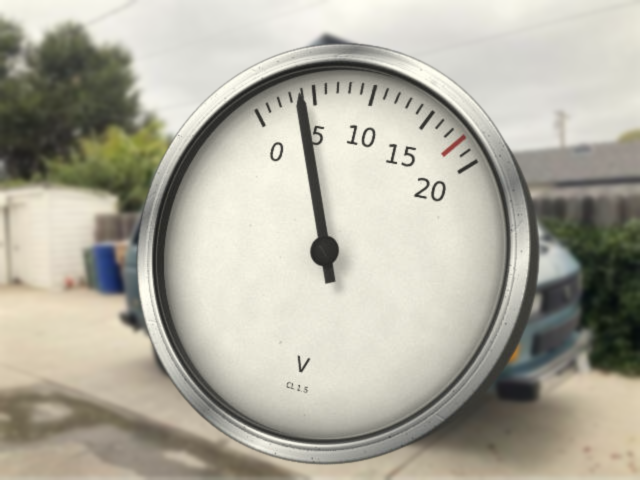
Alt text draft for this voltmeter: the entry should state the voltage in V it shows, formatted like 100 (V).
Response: 4 (V)
